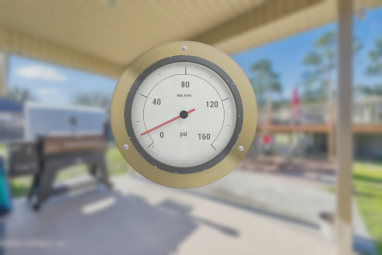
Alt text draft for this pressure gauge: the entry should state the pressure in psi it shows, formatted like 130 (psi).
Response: 10 (psi)
